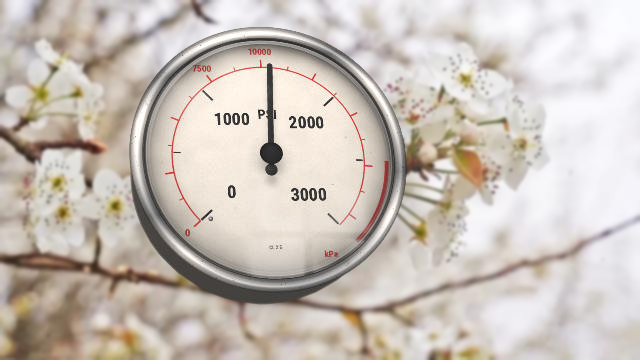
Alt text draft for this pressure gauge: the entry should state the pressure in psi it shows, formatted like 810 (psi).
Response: 1500 (psi)
